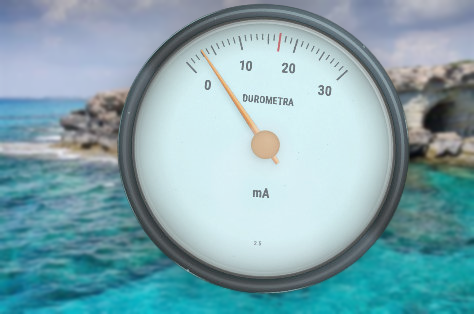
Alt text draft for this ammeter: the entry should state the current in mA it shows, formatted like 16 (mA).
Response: 3 (mA)
